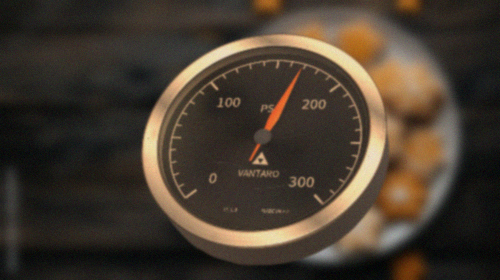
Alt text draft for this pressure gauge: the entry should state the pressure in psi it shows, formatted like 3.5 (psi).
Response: 170 (psi)
